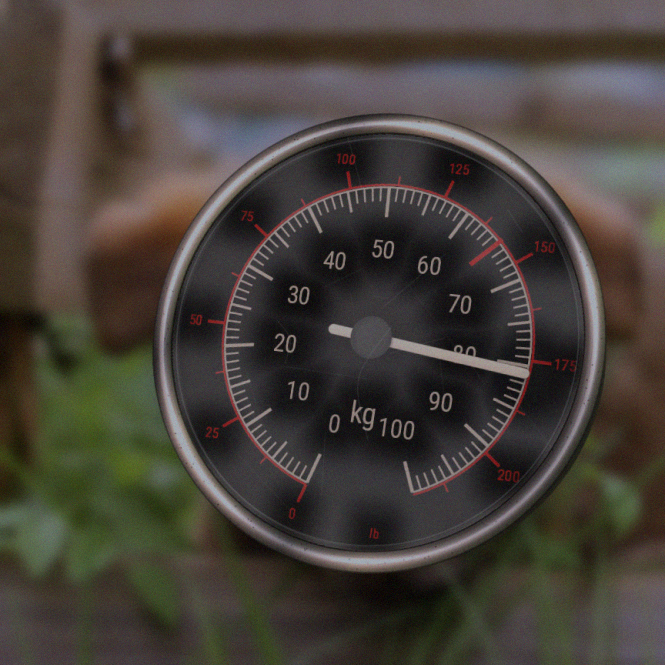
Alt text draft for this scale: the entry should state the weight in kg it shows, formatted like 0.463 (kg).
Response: 81 (kg)
